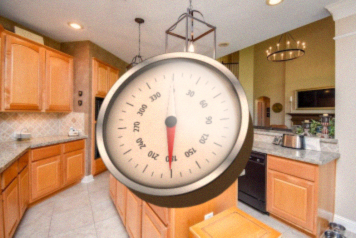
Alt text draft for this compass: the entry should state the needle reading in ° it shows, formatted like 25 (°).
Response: 180 (°)
